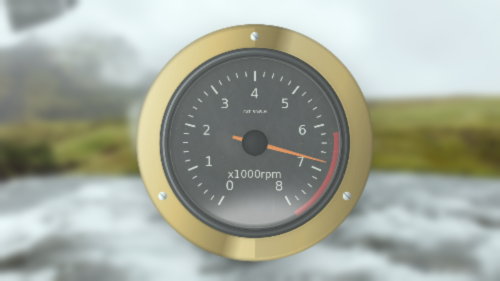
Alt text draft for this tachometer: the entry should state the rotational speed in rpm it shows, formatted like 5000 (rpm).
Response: 6800 (rpm)
